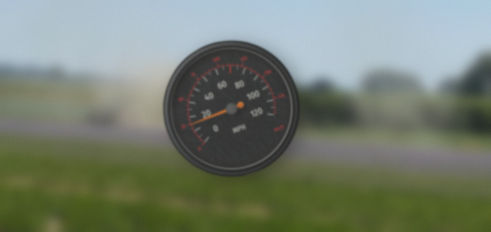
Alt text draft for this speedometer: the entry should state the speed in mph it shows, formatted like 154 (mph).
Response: 15 (mph)
